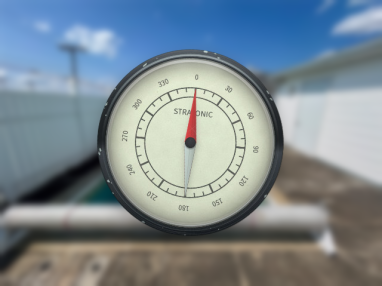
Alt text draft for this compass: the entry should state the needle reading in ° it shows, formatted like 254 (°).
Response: 0 (°)
